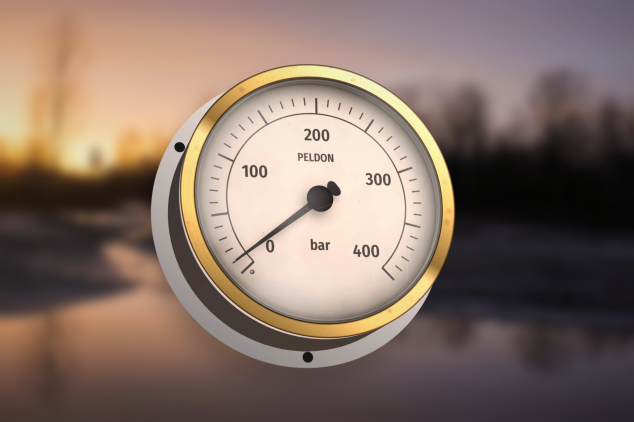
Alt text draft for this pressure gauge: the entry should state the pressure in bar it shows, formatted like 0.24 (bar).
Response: 10 (bar)
